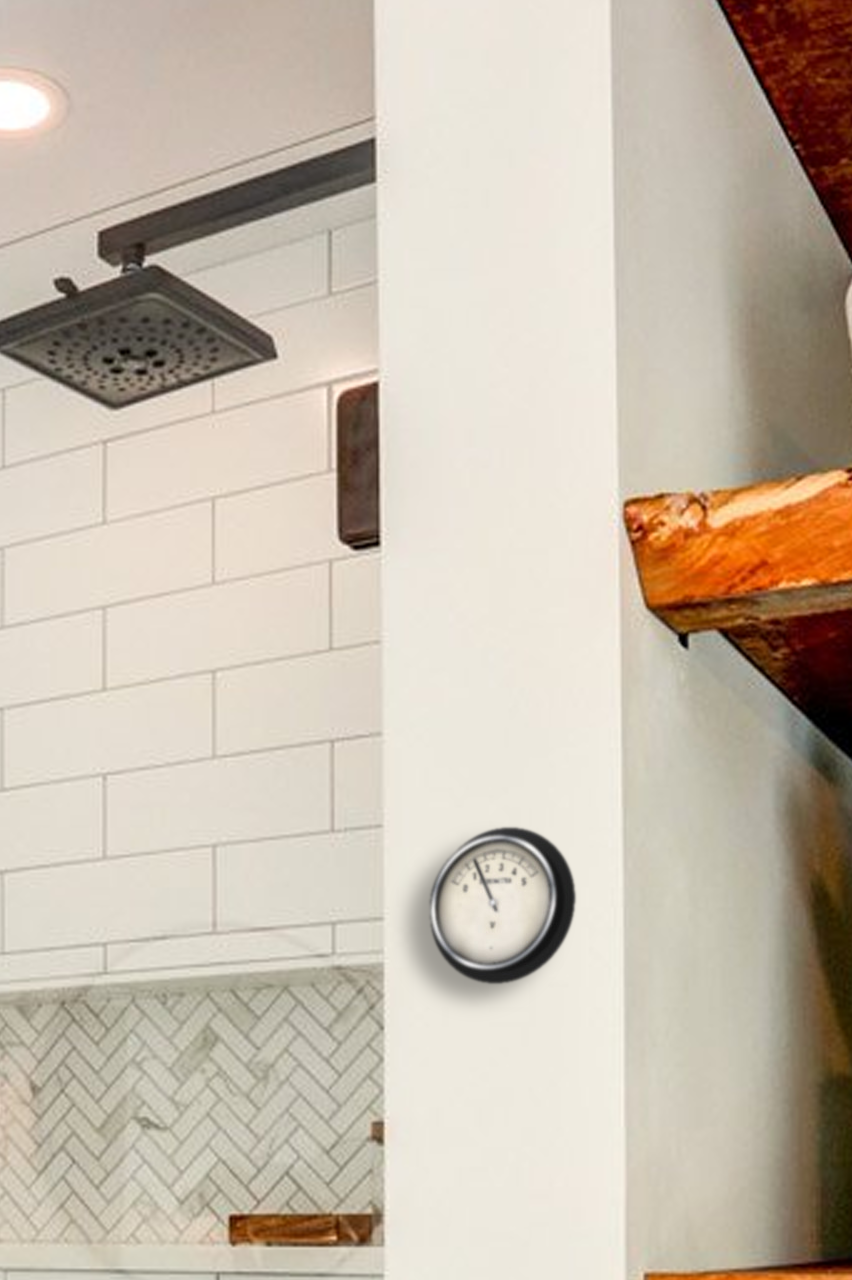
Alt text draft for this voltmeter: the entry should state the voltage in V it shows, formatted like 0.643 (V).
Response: 1.5 (V)
